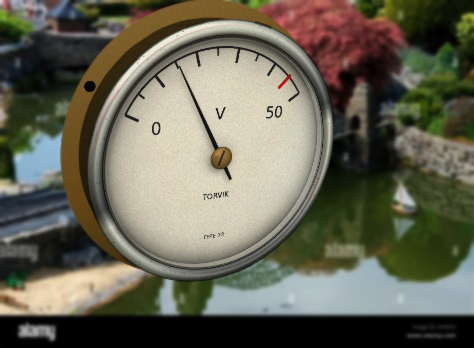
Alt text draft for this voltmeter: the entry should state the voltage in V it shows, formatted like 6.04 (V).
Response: 15 (V)
